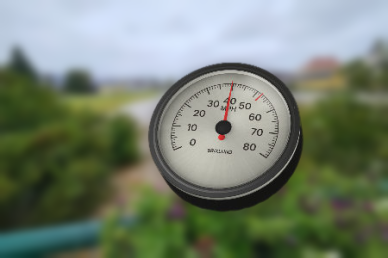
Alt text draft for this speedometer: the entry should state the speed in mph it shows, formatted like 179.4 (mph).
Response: 40 (mph)
